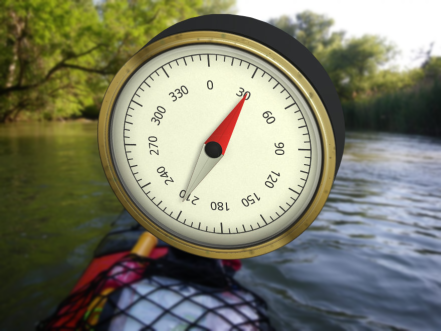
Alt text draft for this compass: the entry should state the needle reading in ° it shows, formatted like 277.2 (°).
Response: 32.5 (°)
